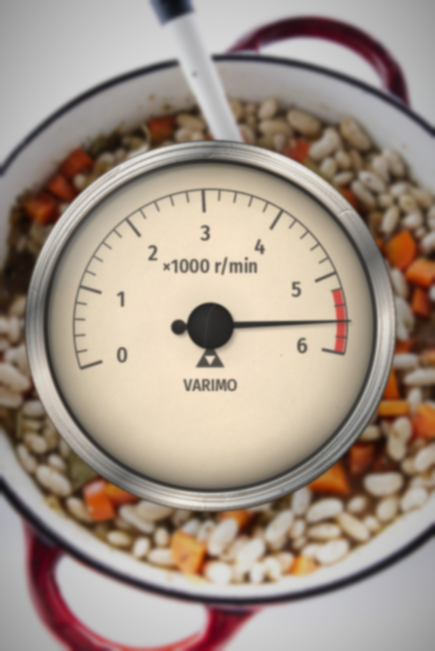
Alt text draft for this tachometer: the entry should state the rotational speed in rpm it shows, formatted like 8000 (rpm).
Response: 5600 (rpm)
